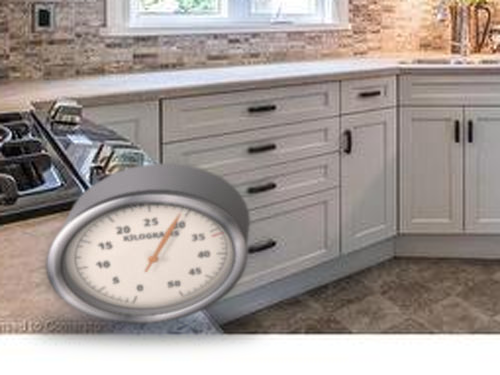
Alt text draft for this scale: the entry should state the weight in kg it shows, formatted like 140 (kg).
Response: 29 (kg)
